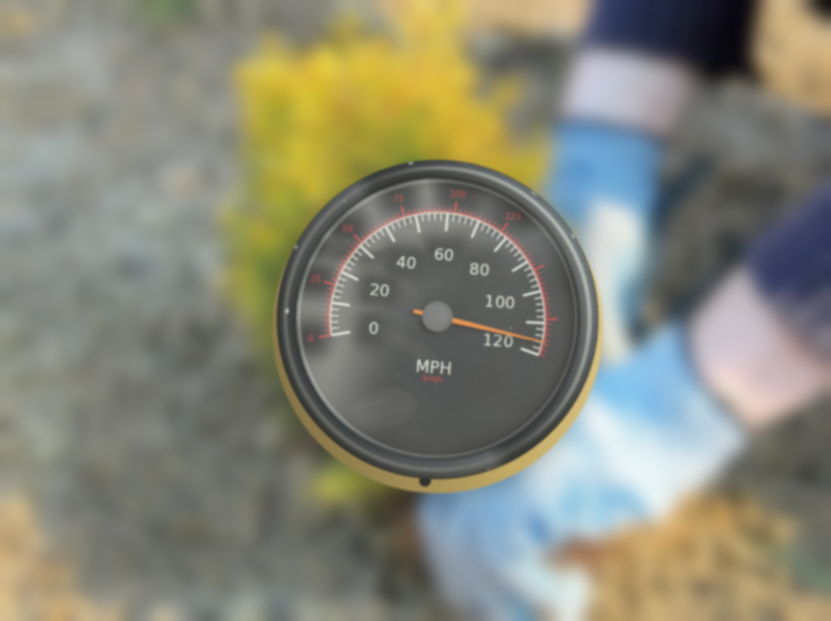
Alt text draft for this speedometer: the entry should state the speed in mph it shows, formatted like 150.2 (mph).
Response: 116 (mph)
